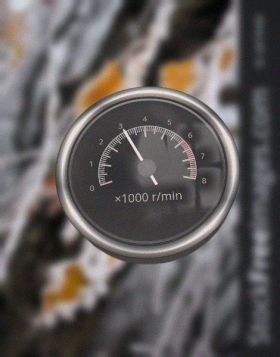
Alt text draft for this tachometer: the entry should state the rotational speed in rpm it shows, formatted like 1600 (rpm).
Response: 3000 (rpm)
